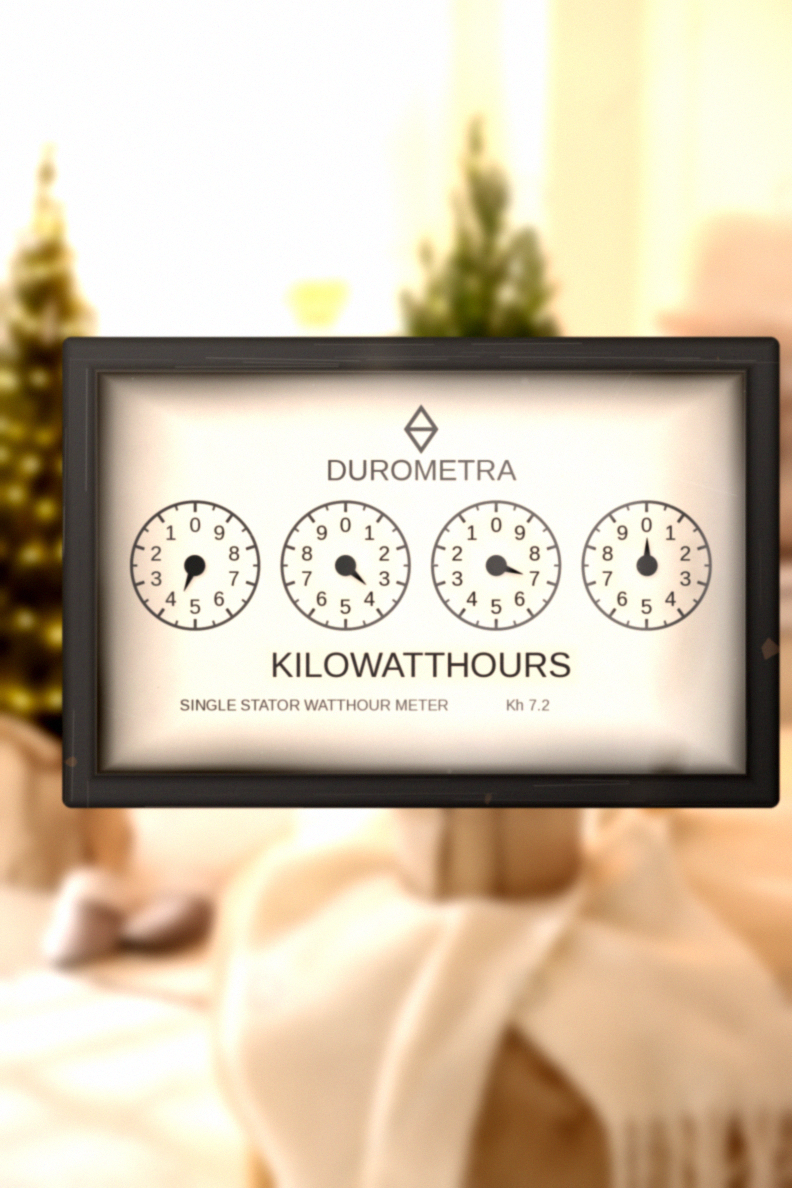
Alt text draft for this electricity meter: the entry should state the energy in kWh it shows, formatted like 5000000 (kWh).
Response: 4370 (kWh)
